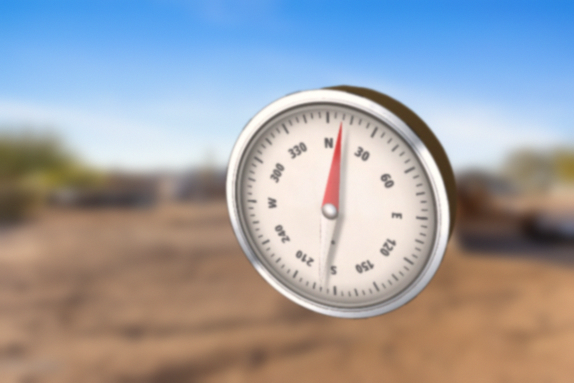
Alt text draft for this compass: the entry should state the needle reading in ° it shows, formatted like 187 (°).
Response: 10 (°)
